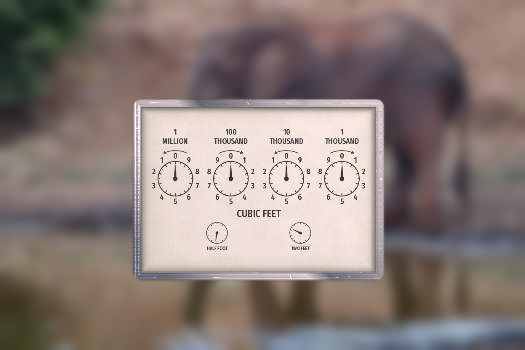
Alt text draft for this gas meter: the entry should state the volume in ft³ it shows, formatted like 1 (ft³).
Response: 0 (ft³)
